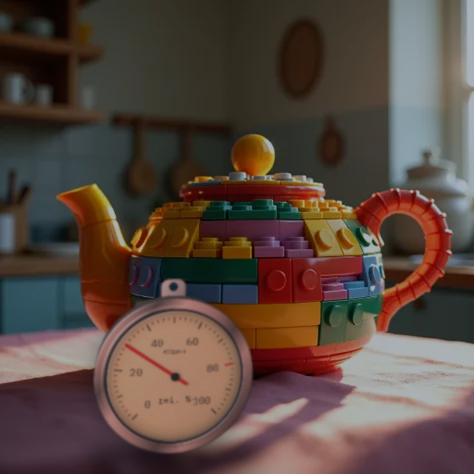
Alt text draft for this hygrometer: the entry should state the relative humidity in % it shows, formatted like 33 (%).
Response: 30 (%)
